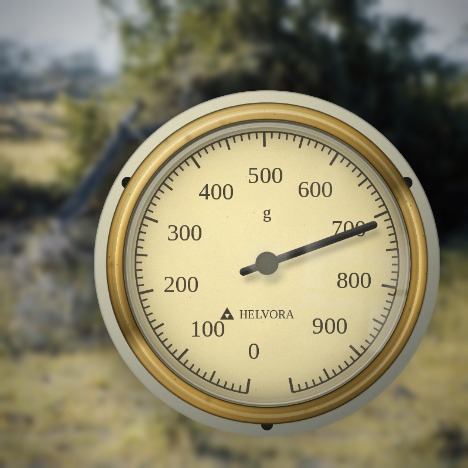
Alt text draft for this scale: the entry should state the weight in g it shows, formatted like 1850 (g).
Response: 710 (g)
